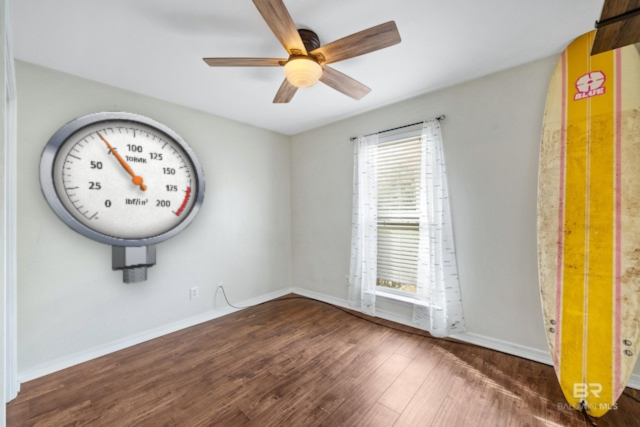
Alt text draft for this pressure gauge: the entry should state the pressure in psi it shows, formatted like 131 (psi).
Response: 75 (psi)
